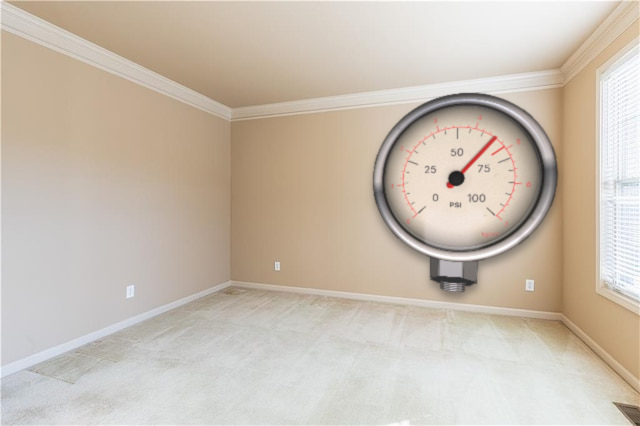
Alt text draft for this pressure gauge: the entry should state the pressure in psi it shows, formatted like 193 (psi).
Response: 65 (psi)
